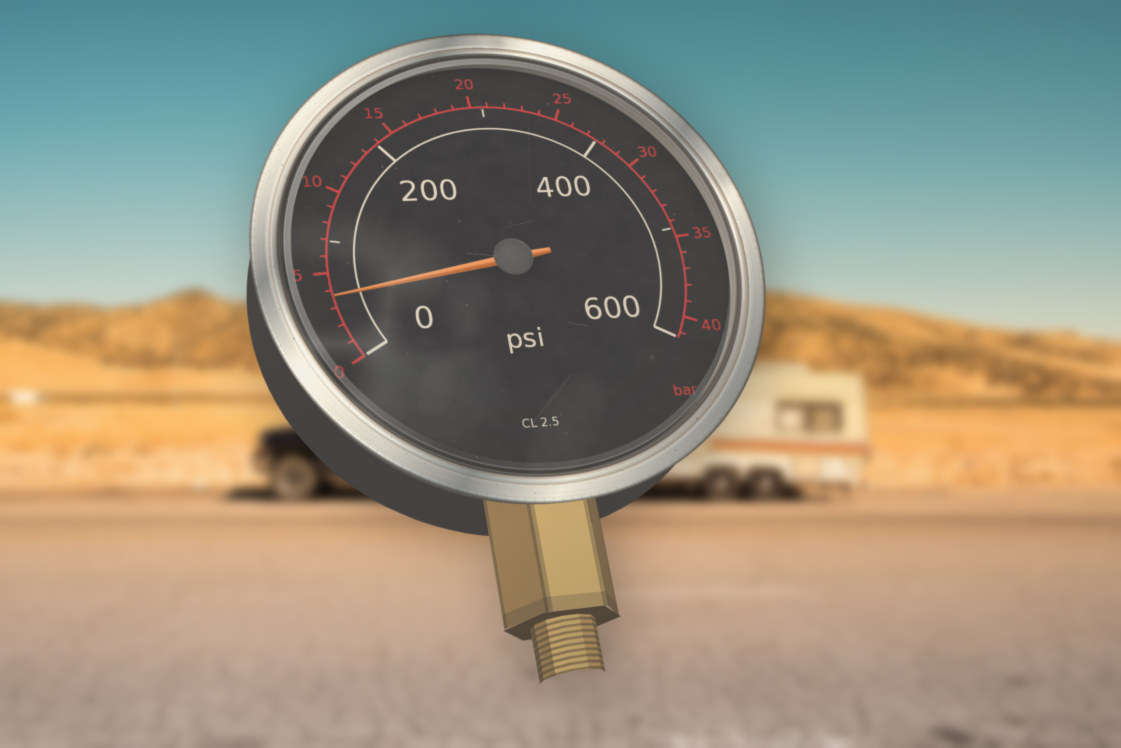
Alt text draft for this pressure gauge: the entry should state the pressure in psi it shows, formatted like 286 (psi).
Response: 50 (psi)
